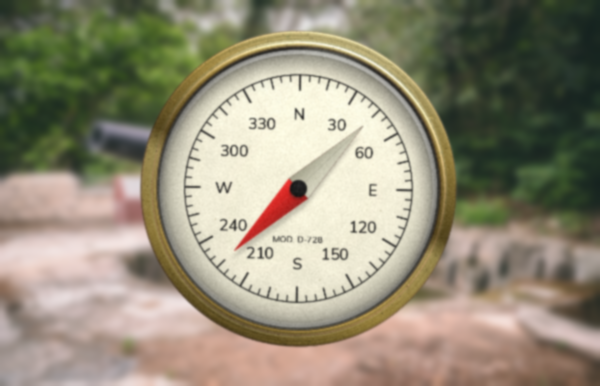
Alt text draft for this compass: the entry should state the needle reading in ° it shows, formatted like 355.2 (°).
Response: 225 (°)
